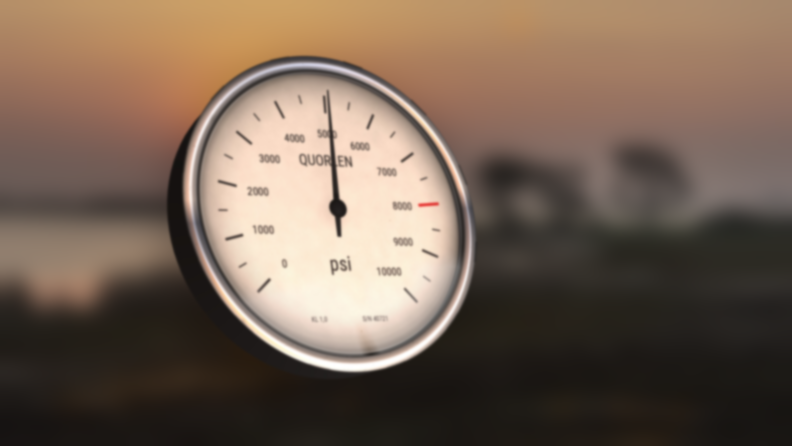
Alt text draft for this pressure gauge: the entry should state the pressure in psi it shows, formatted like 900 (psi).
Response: 5000 (psi)
